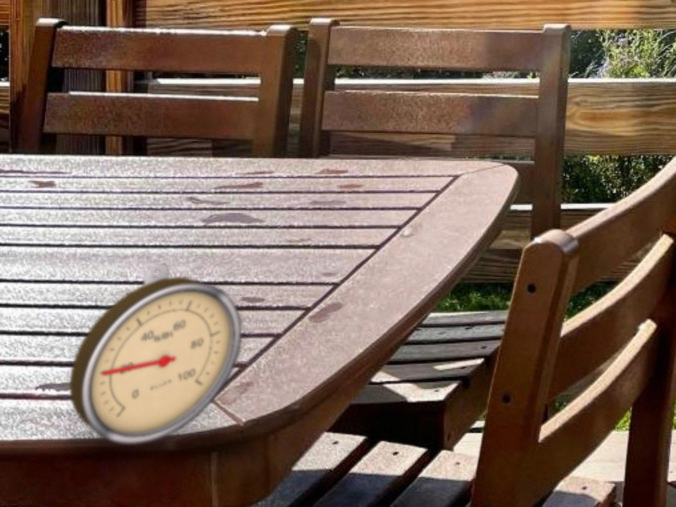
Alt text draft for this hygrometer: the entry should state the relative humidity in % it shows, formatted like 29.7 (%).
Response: 20 (%)
